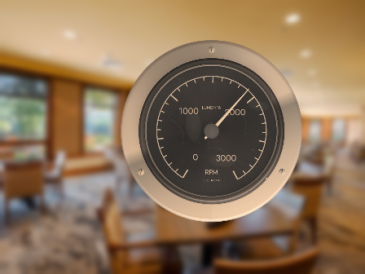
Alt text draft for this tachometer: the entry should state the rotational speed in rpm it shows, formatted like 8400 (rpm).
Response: 1900 (rpm)
